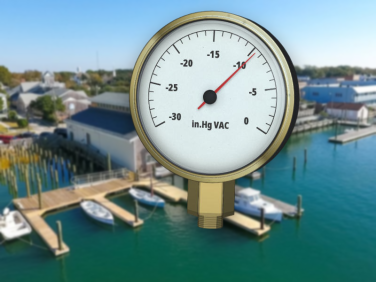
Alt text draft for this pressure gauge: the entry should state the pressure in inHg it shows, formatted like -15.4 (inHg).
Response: -9.5 (inHg)
